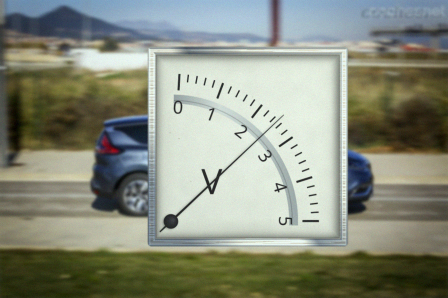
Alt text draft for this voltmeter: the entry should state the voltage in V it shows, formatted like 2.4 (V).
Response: 2.5 (V)
